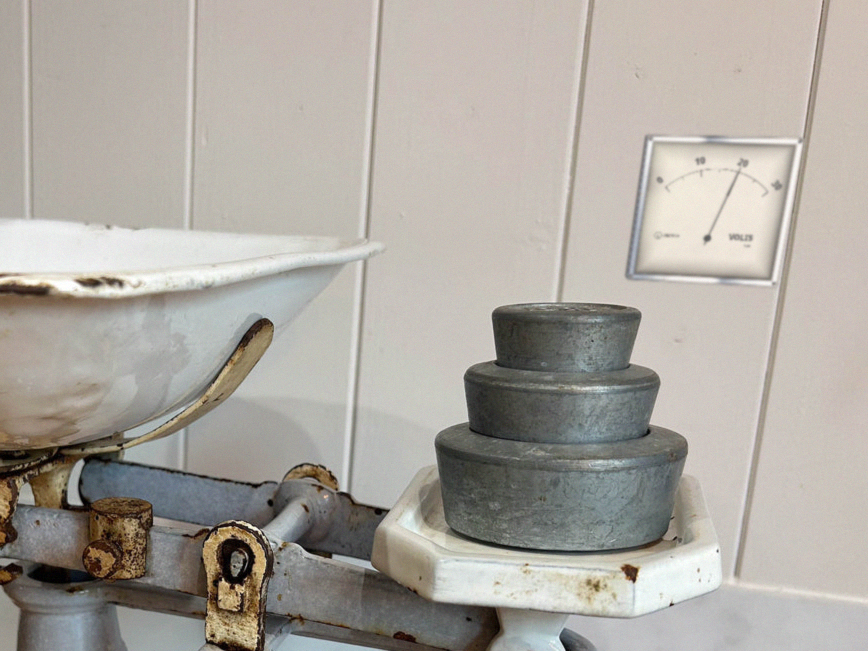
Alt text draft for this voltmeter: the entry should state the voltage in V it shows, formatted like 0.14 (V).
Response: 20 (V)
